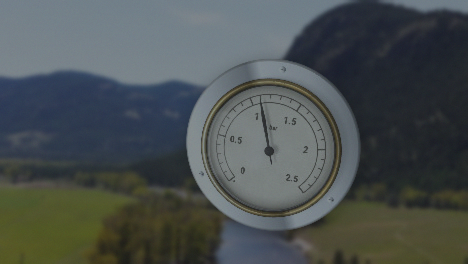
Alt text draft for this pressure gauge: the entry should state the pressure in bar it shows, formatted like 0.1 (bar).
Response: 1.1 (bar)
